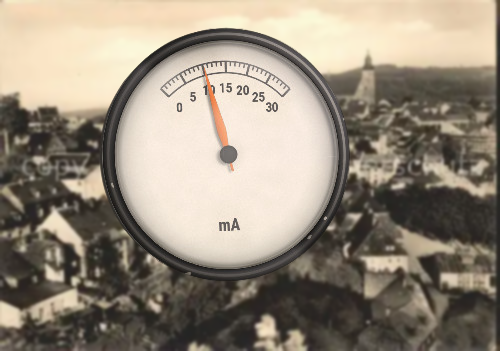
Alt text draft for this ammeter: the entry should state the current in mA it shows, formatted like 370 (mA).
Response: 10 (mA)
